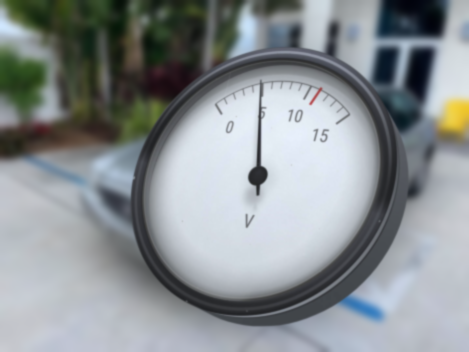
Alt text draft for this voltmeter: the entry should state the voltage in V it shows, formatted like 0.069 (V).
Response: 5 (V)
